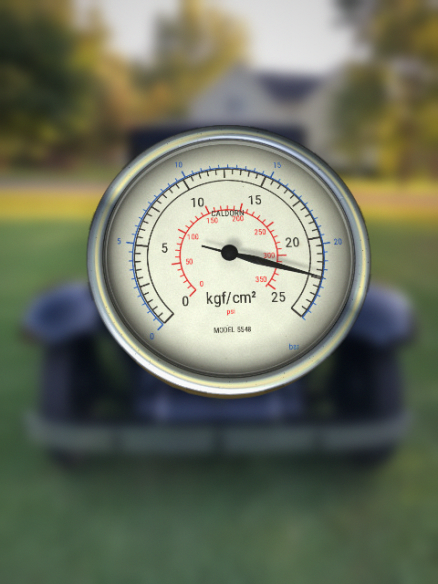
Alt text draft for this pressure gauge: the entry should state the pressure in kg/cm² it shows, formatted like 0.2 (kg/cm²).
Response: 22.5 (kg/cm²)
